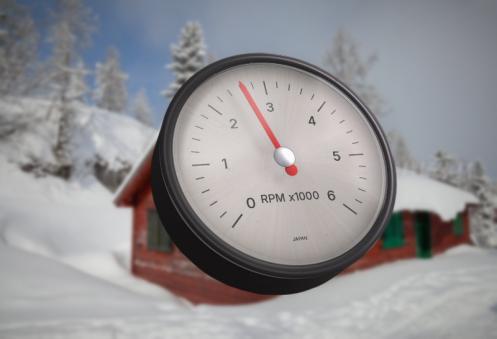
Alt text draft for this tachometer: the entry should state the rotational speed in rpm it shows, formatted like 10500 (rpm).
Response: 2600 (rpm)
